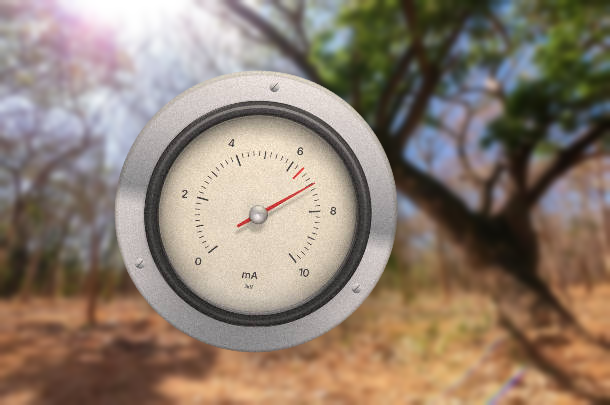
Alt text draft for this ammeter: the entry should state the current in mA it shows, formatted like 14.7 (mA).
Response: 7 (mA)
